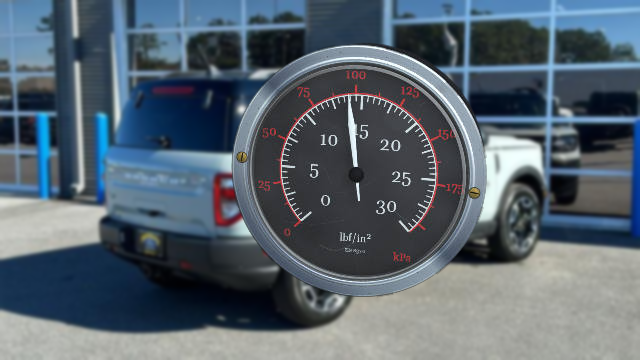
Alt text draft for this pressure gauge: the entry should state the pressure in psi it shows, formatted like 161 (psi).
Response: 14 (psi)
